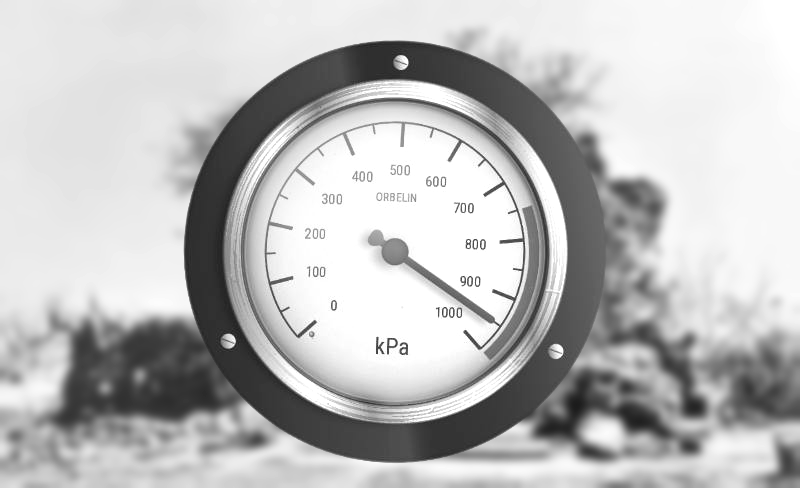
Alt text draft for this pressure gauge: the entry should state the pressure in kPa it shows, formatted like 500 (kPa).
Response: 950 (kPa)
